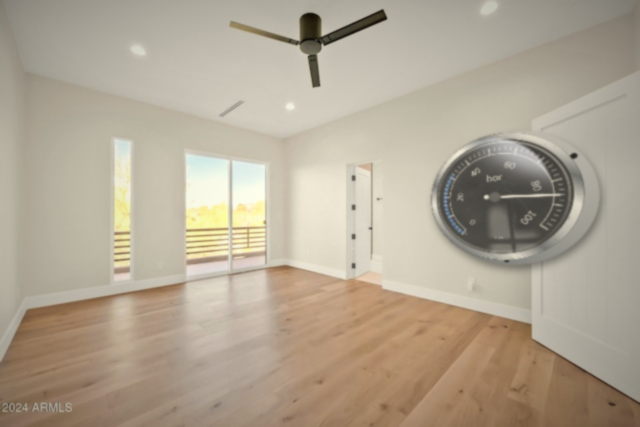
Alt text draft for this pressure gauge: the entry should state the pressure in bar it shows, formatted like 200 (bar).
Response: 86 (bar)
